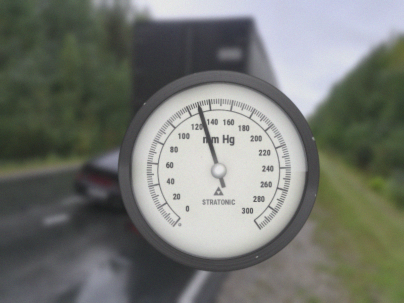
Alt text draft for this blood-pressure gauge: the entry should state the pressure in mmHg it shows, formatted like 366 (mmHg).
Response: 130 (mmHg)
